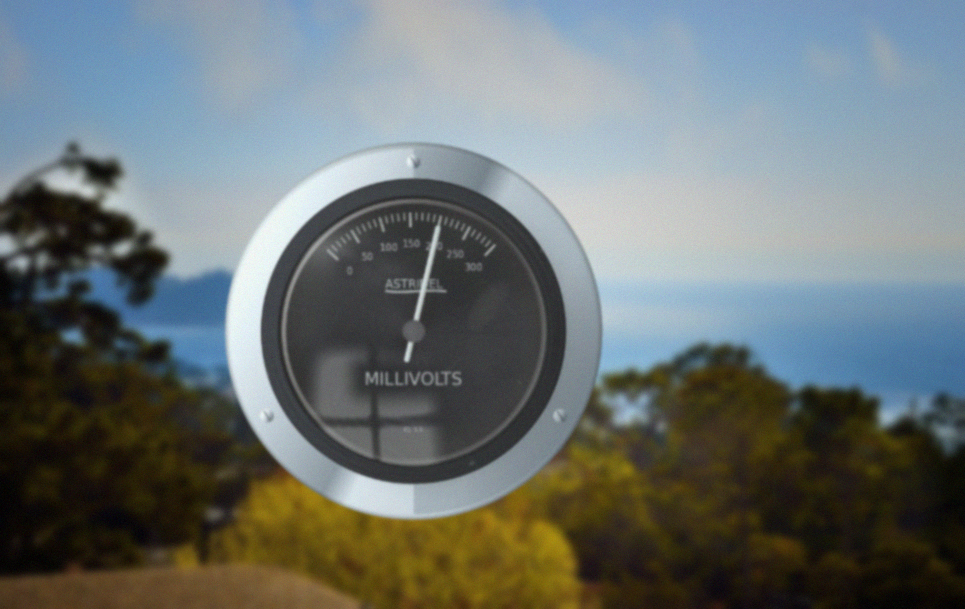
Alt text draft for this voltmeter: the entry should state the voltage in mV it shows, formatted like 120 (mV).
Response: 200 (mV)
